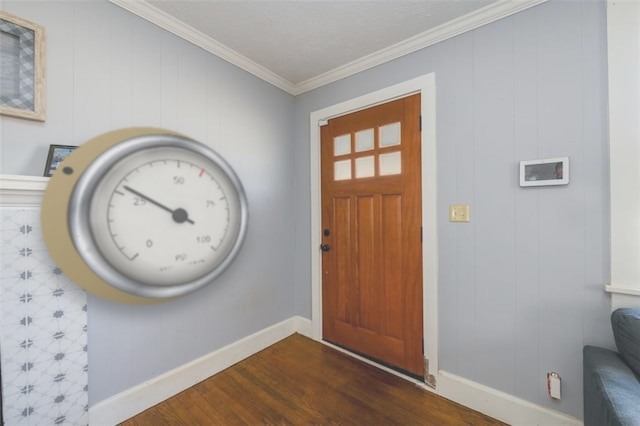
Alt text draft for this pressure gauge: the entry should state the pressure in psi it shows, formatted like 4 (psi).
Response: 27.5 (psi)
